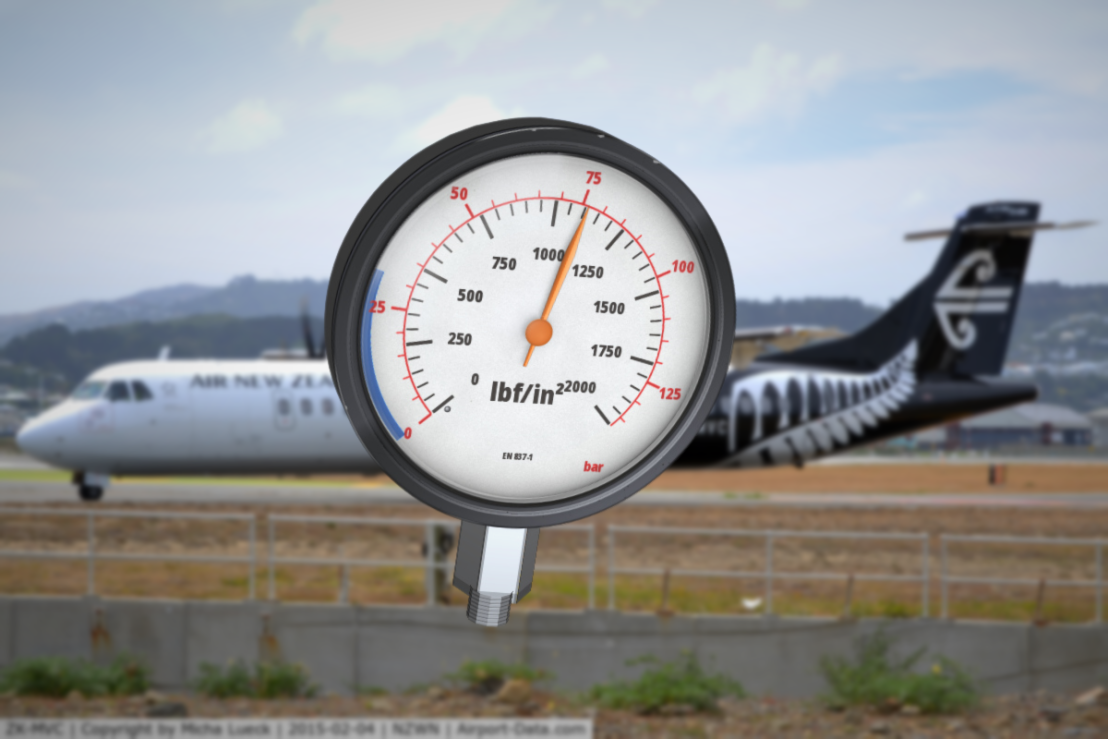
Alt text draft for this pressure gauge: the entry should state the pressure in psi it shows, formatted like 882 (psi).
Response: 1100 (psi)
